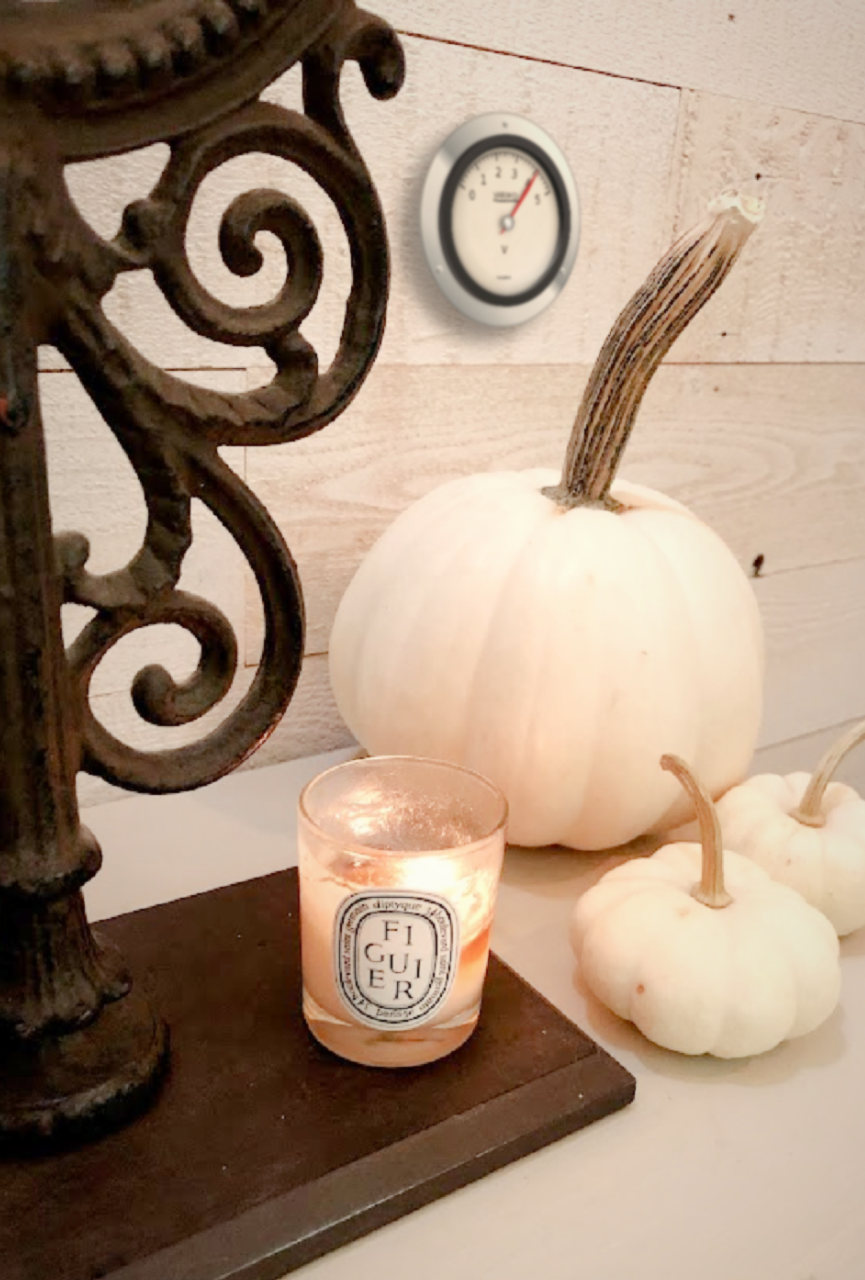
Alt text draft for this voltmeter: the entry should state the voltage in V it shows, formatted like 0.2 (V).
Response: 4 (V)
